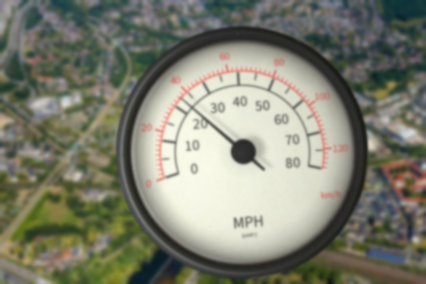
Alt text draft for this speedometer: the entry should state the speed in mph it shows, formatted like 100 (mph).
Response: 22.5 (mph)
